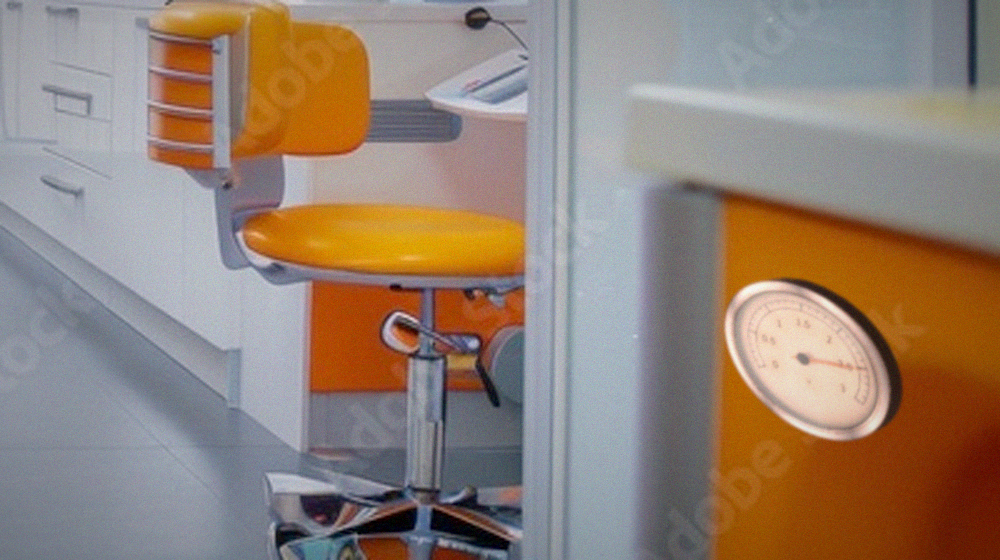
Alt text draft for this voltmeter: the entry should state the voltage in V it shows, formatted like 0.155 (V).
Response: 2.5 (V)
